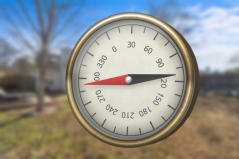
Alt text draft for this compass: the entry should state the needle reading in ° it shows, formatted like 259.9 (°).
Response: 292.5 (°)
